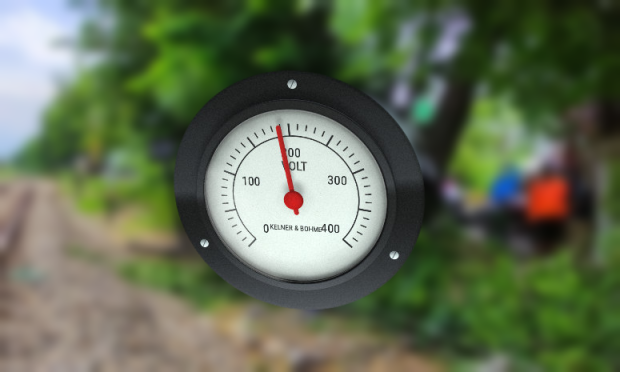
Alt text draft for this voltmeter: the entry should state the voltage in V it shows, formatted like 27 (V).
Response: 190 (V)
